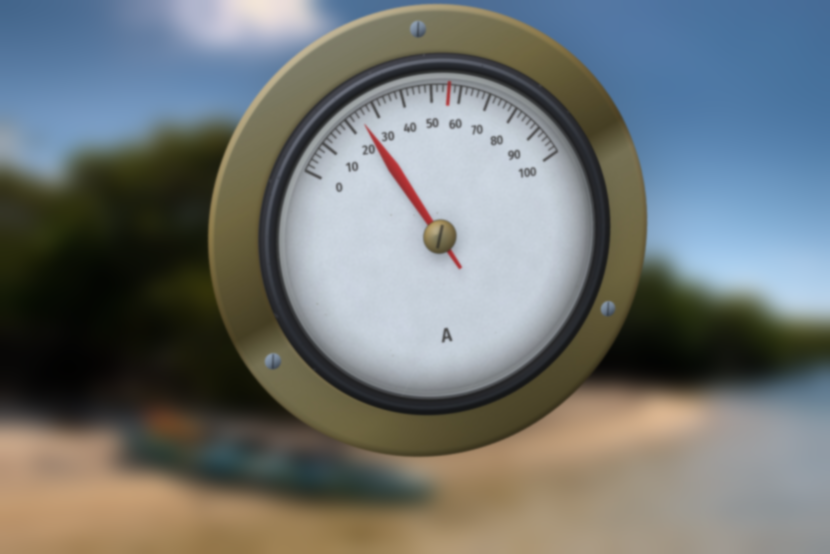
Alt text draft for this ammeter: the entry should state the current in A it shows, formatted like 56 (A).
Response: 24 (A)
